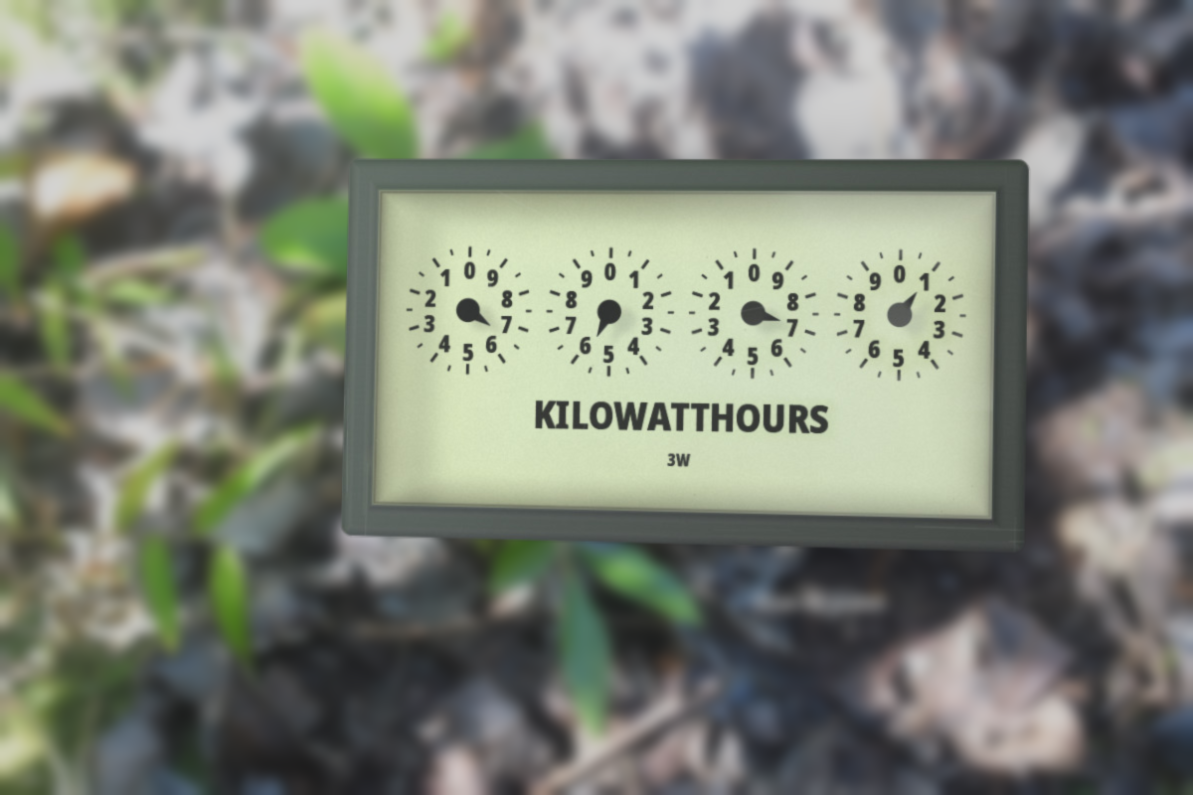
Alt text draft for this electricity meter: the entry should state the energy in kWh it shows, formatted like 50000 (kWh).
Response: 6571 (kWh)
